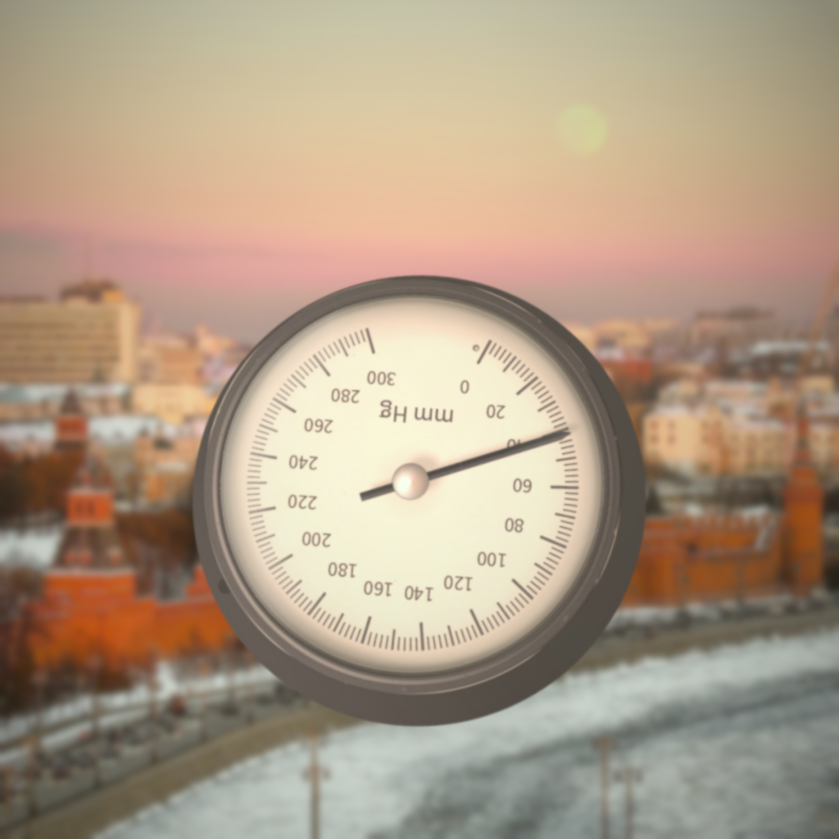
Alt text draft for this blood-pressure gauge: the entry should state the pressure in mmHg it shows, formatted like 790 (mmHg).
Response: 42 (mmHg)
